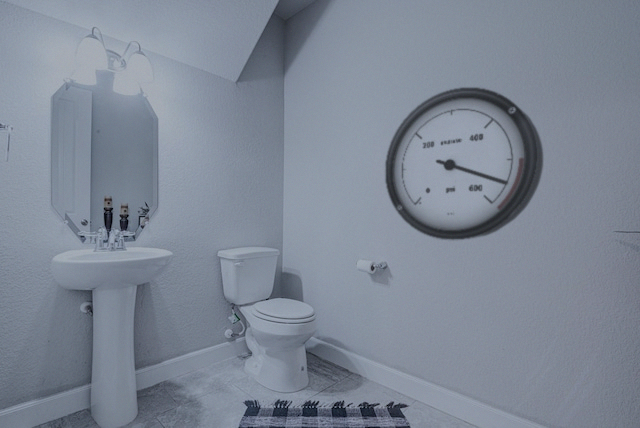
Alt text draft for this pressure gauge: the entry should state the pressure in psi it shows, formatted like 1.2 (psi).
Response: 550 (psi)
